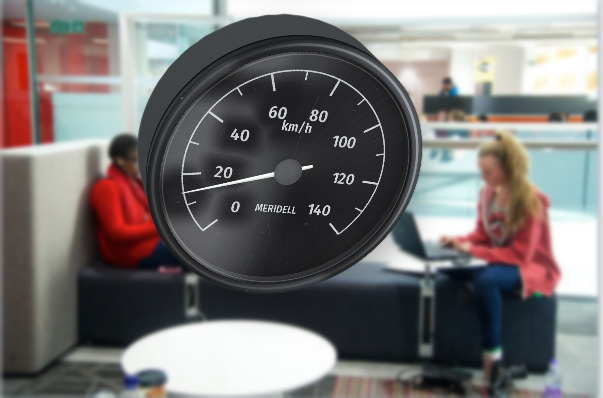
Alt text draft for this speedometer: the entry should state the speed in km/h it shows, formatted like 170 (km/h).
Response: 15 (km/h)
